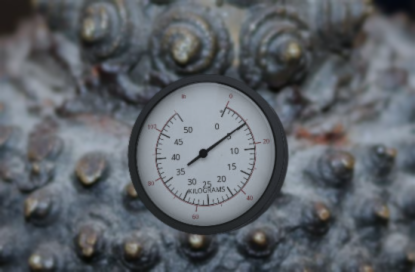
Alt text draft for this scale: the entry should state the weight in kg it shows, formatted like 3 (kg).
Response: 5 (kg)
